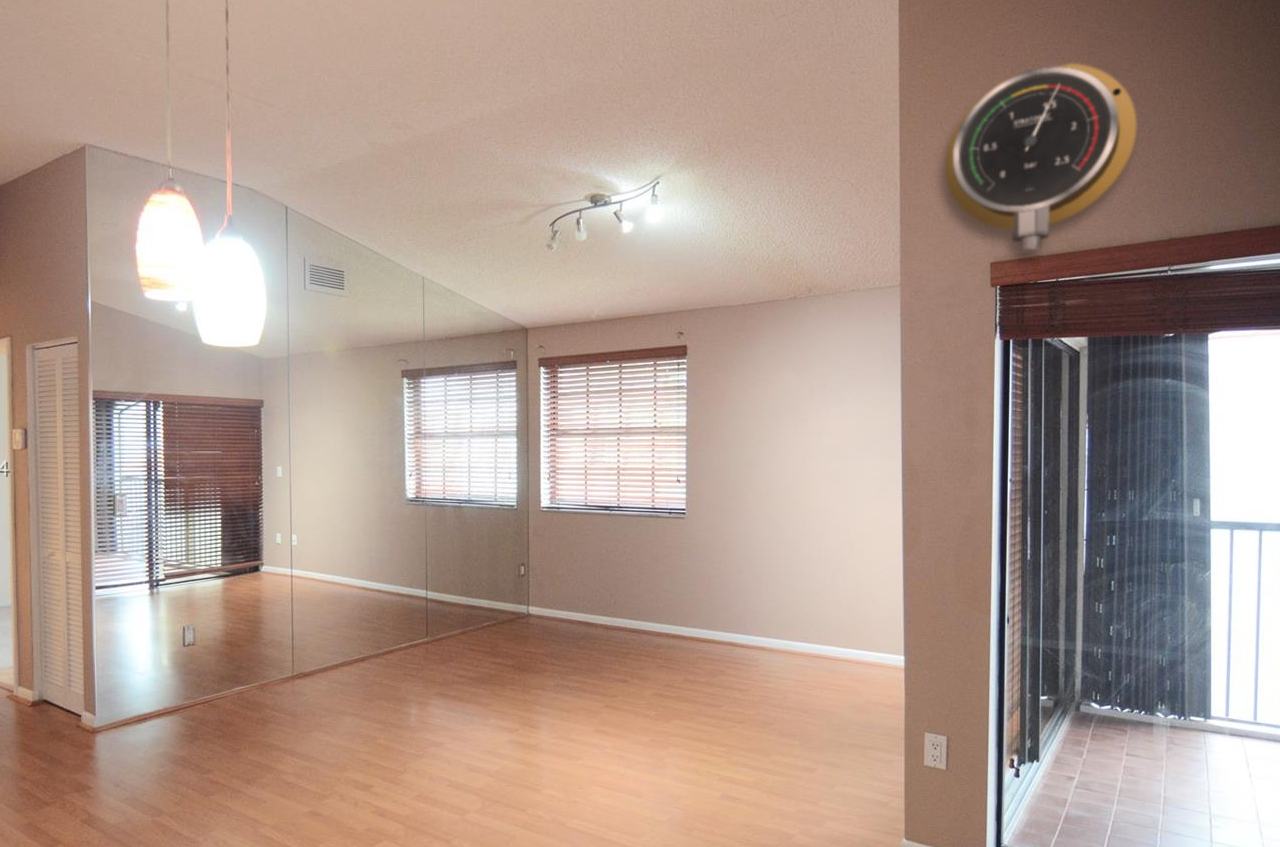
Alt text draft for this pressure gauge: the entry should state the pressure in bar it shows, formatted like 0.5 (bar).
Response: 1.5 (bar)
